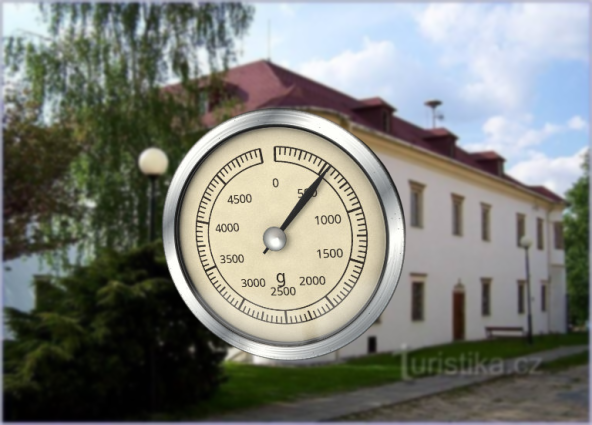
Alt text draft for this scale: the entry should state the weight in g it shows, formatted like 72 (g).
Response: 550 (g)
